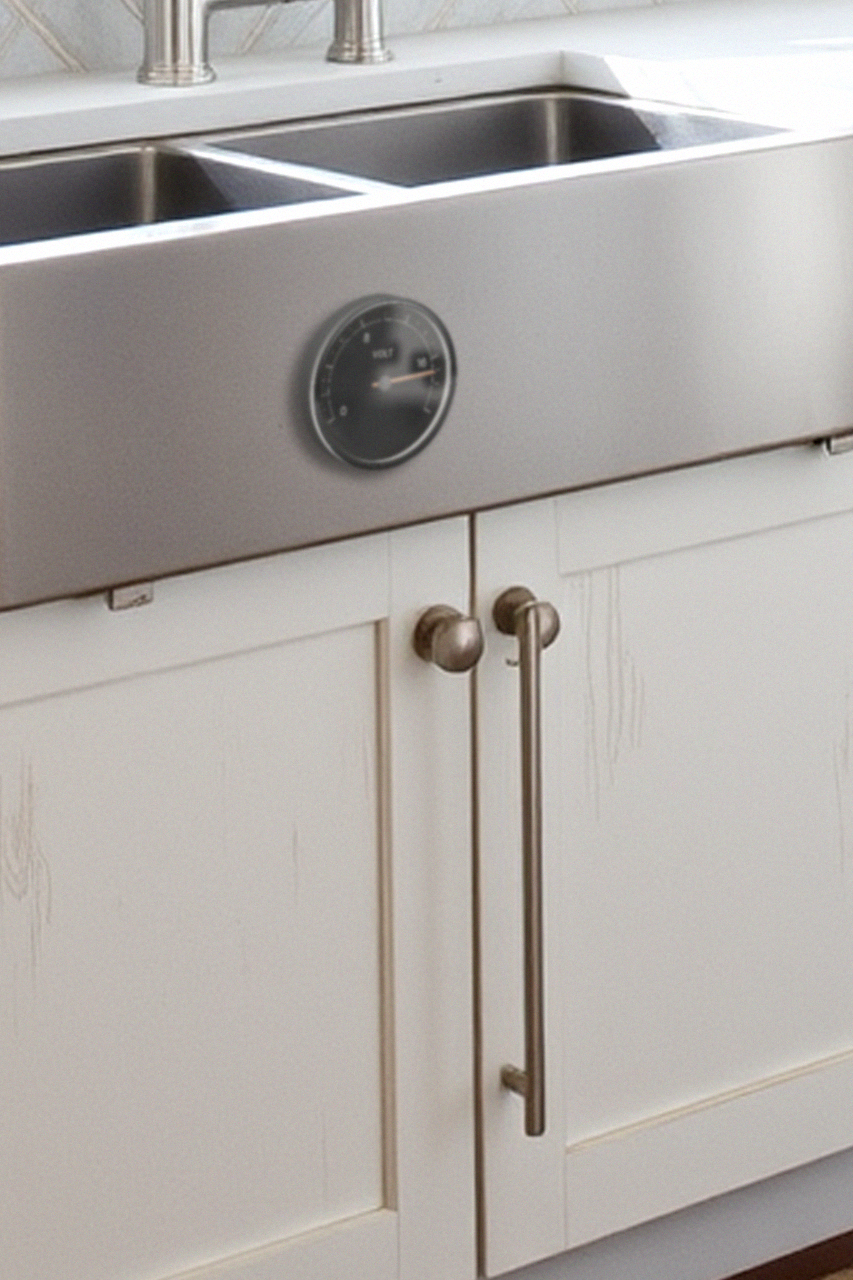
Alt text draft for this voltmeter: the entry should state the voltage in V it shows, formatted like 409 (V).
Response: 17 (V)
